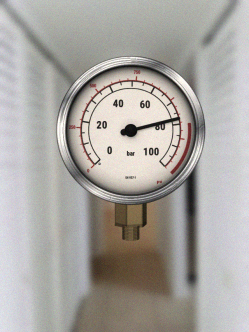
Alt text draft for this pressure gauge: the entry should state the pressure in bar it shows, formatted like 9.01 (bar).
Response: 77.5 (bar)
